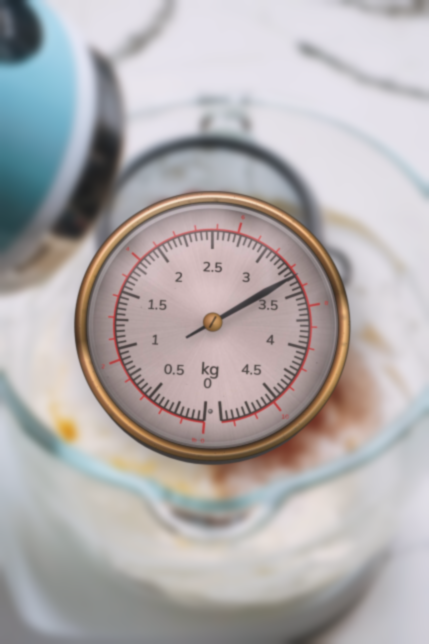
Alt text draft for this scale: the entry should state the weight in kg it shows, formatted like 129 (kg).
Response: 3.35 (kg)
